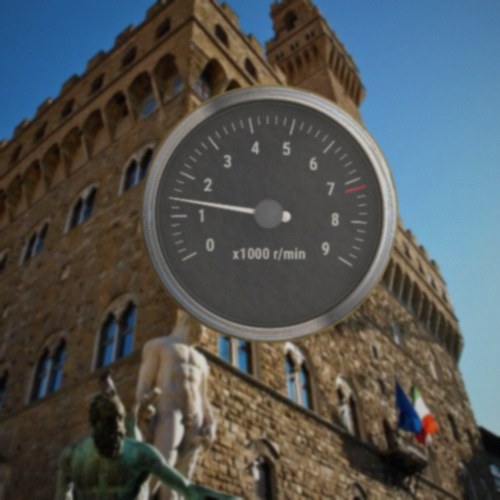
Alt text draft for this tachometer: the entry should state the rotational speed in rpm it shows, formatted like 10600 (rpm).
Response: 1400 (rpm)
